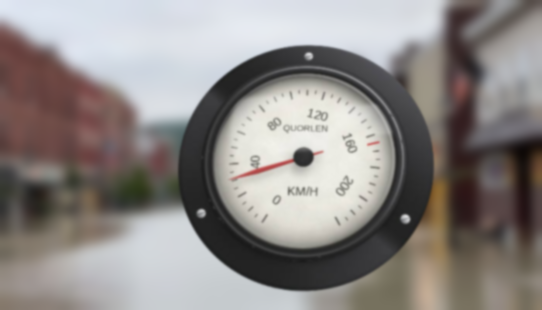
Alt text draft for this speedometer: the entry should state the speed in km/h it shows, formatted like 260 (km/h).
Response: 30 (km/h)
